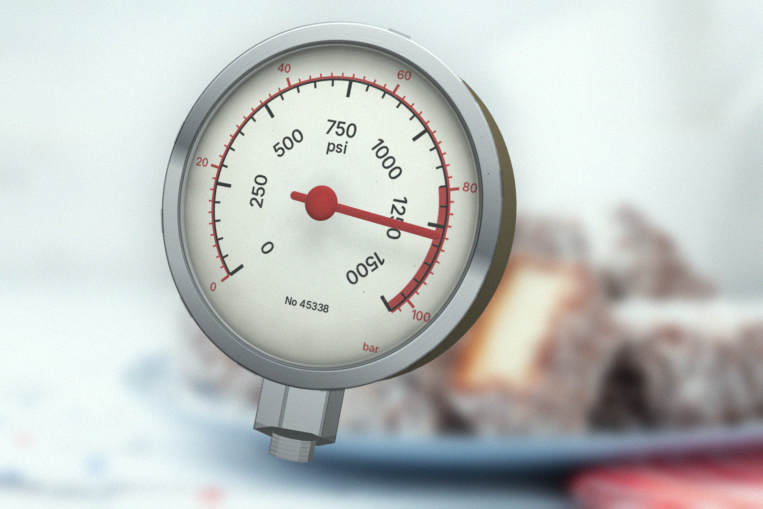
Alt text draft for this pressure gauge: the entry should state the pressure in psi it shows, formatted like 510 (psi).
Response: 1275 (psi)
